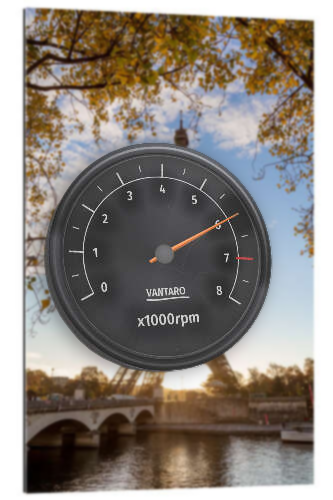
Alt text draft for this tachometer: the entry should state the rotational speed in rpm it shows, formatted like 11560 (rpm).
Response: 6000 (rpm)
